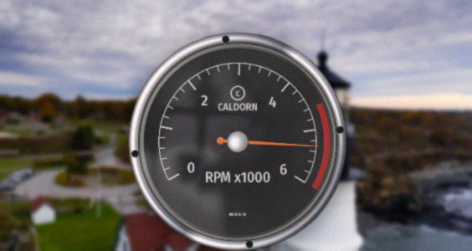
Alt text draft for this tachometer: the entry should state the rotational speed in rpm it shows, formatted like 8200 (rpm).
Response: 5300 (rpm)
